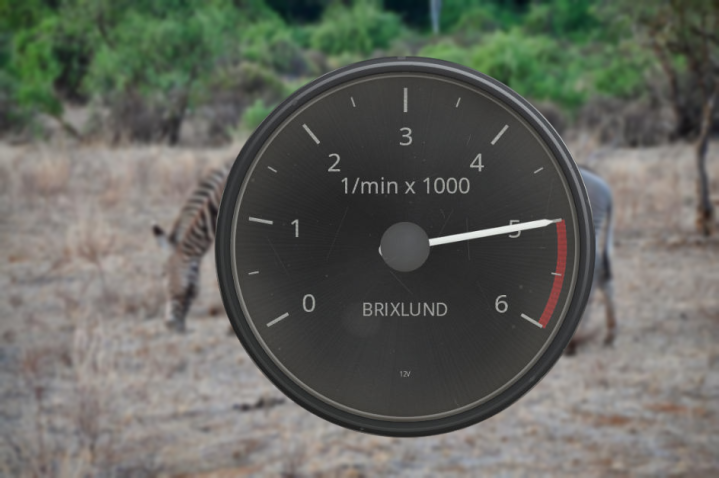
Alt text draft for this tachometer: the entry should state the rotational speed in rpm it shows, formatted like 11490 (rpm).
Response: 5000 (rpm)
